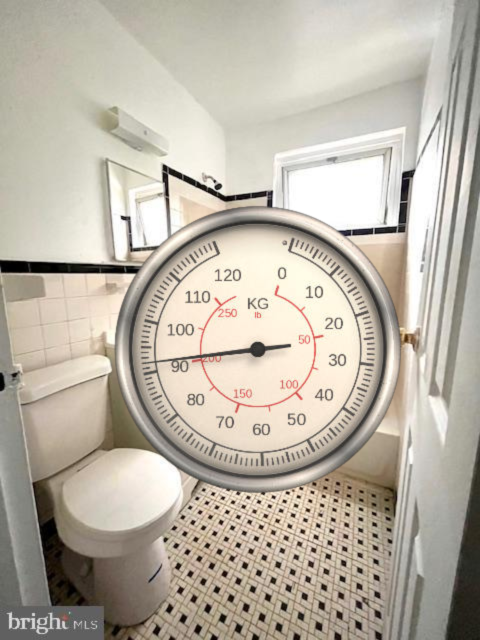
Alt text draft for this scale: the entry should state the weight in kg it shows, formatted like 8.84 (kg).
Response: 92 (kg)
